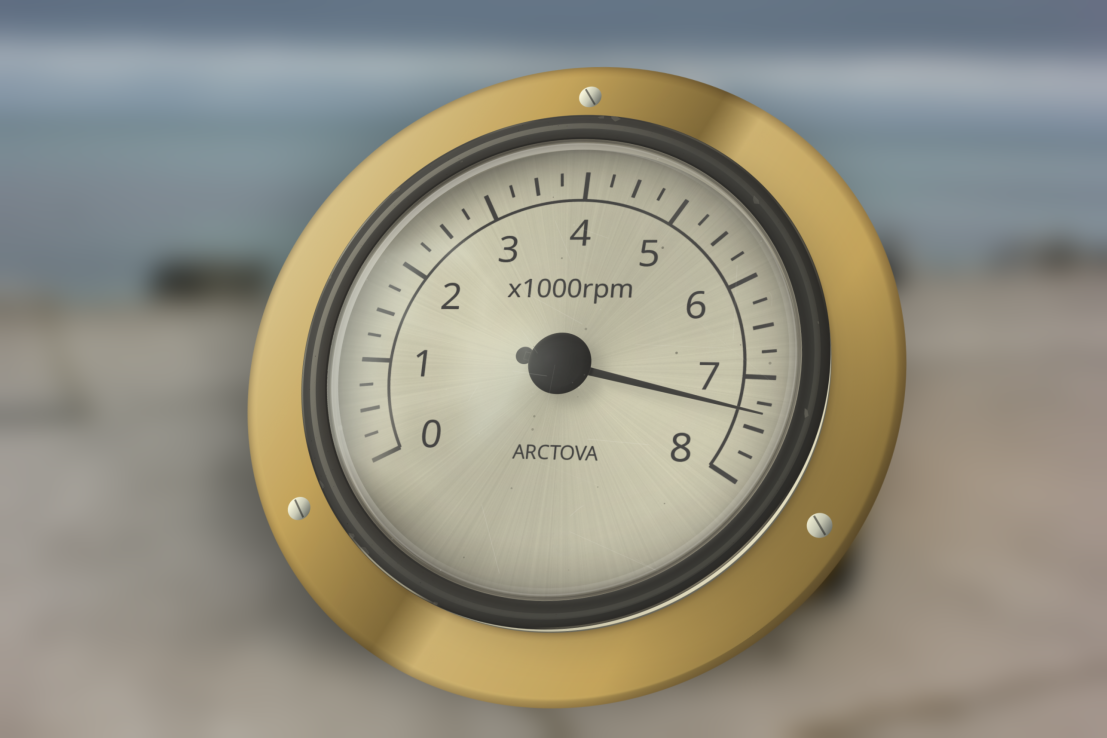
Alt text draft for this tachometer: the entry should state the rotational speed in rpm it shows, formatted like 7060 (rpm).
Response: 7375 (rpm)
